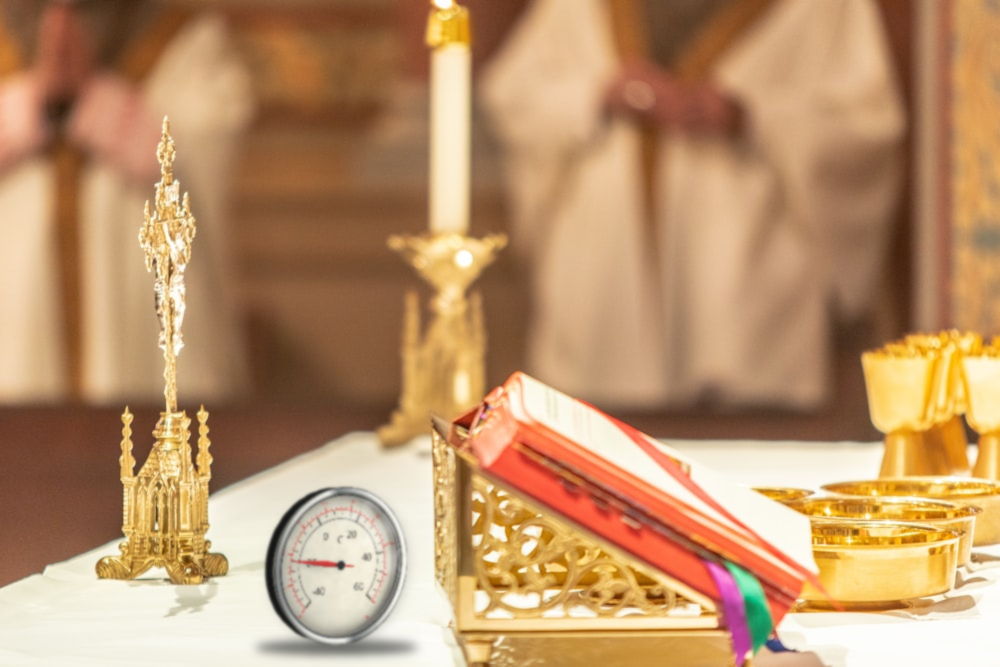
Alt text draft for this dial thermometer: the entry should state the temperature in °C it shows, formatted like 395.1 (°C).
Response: -20 (°C)
